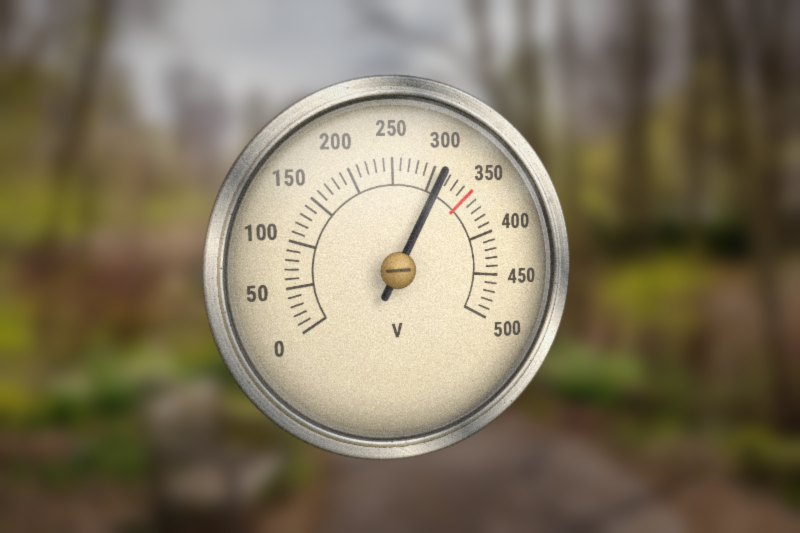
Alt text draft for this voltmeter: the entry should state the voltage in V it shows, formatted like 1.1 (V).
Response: 310 (V)
